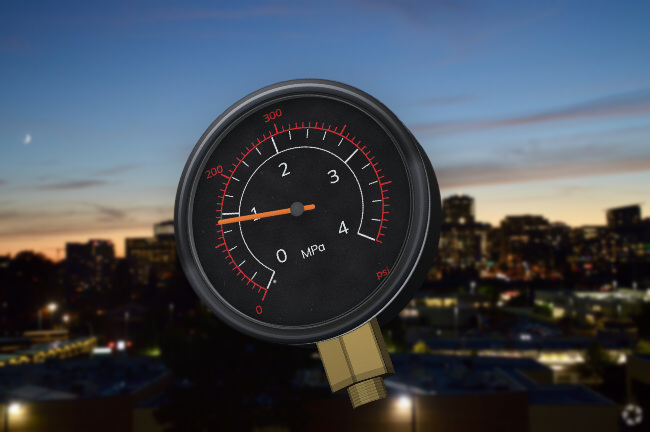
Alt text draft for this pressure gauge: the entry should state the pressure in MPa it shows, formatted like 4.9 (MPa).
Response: 0.9 (MPa)
